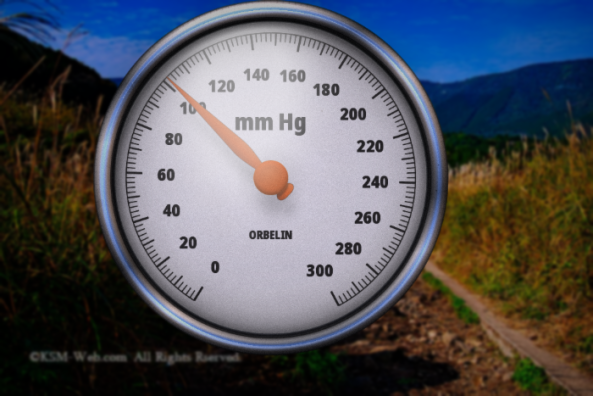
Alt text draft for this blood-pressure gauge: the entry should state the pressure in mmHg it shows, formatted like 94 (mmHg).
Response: 102 (mmHg)
